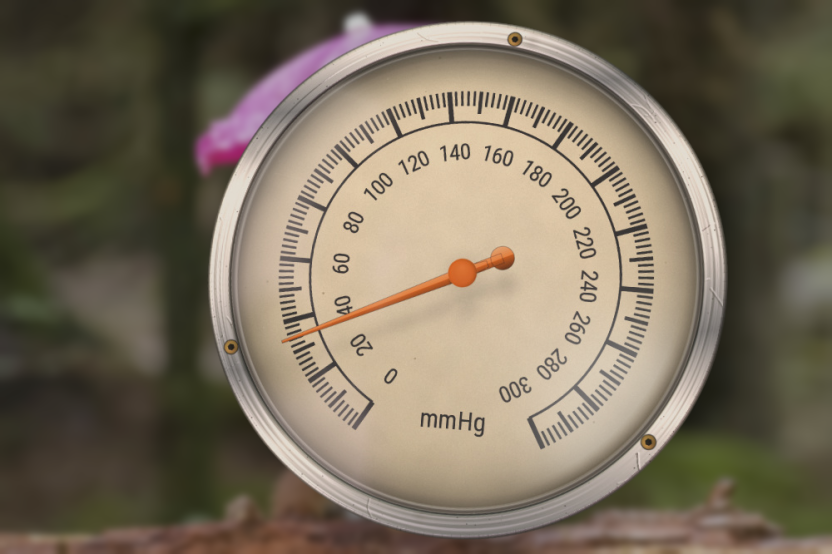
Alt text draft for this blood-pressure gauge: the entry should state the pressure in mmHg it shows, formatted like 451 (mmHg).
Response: 34 (mmHg)
